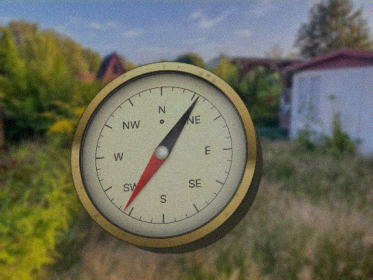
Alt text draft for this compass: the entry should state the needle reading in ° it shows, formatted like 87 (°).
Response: 215 (°)
